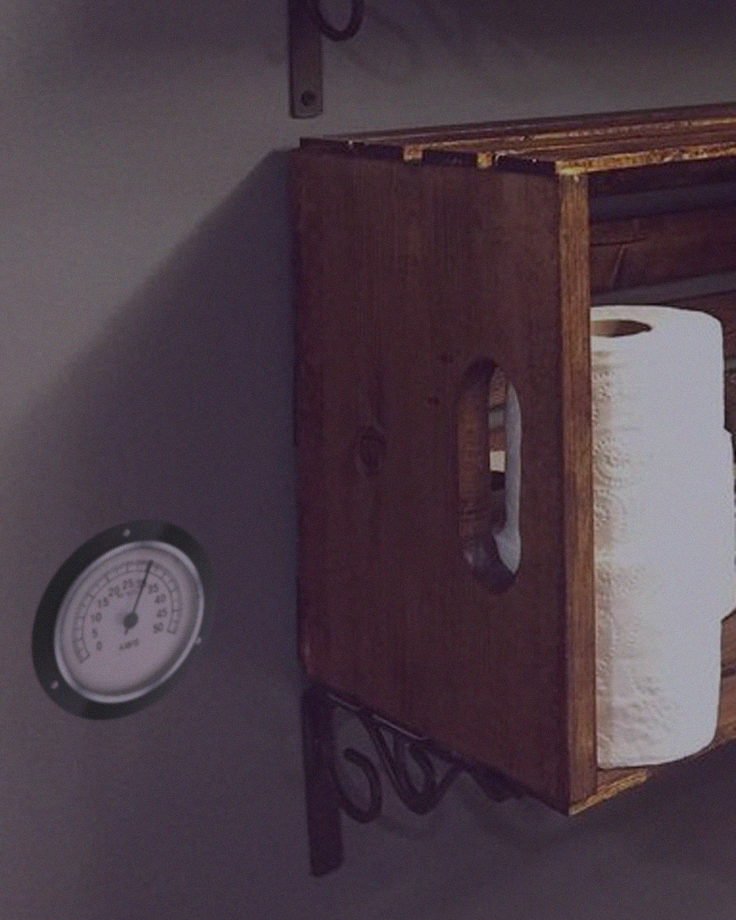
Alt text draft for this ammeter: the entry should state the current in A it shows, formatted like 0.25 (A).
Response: 30 (A)
